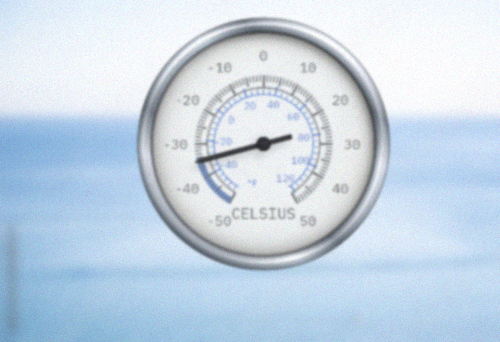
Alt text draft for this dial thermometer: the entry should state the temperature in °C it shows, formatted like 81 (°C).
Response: -35 (°C)
